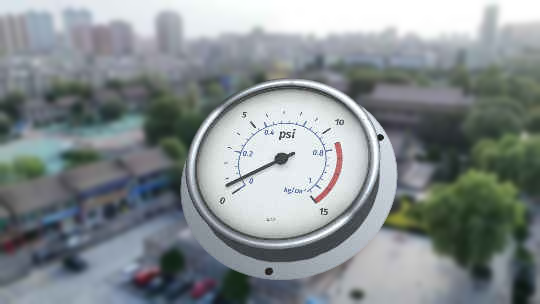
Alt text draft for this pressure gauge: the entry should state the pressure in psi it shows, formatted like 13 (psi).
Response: 0.5 (psi)
